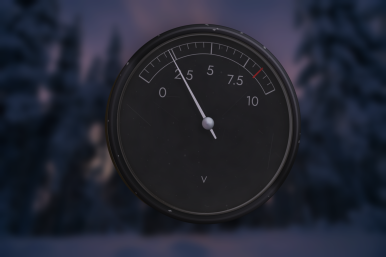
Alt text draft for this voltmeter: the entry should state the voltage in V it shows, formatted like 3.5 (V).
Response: 2.25 (V)
